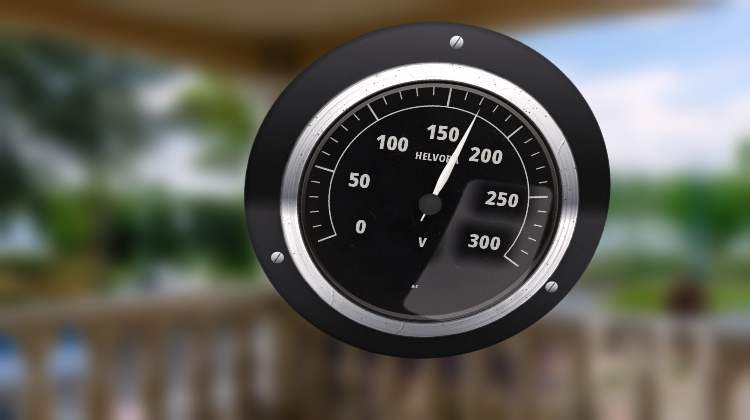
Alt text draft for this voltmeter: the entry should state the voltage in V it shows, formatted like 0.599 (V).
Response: 170 (V)
